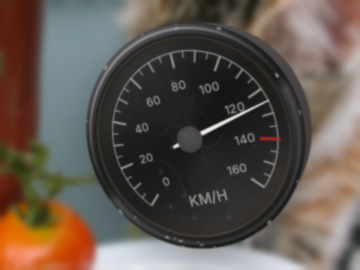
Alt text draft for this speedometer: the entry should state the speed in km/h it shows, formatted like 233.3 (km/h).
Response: 125 (km/h)
